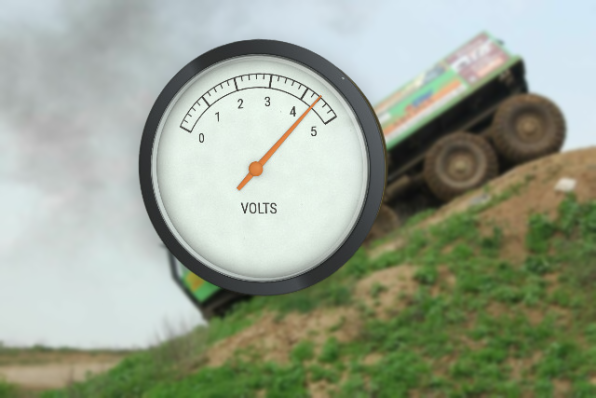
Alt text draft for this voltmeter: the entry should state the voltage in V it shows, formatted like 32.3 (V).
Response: 4.4 (V)
